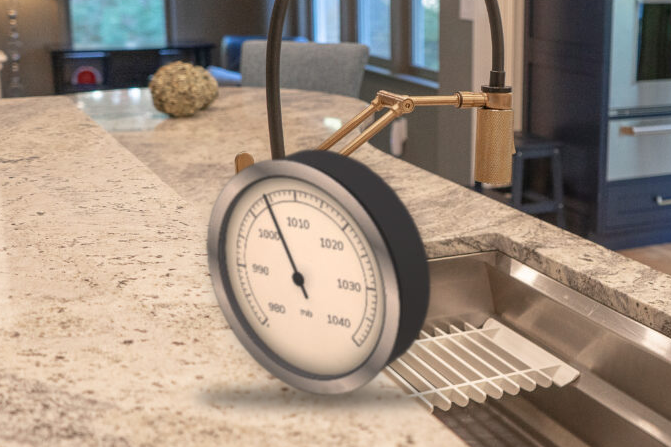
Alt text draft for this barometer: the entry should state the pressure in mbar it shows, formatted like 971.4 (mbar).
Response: 1005 (mbar)
